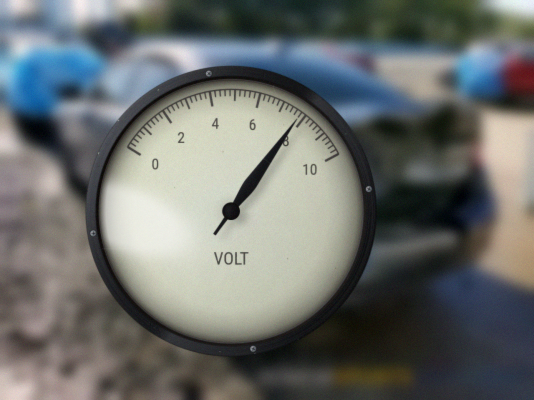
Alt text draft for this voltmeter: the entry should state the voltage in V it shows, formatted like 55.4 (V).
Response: 7.8 (V)
